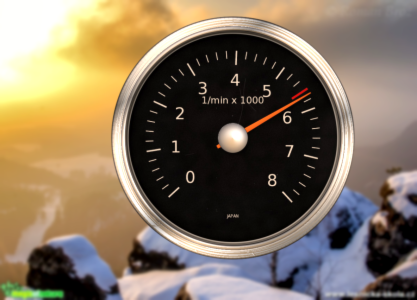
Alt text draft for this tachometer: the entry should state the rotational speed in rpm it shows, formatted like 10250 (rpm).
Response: 5700 (rpm)
